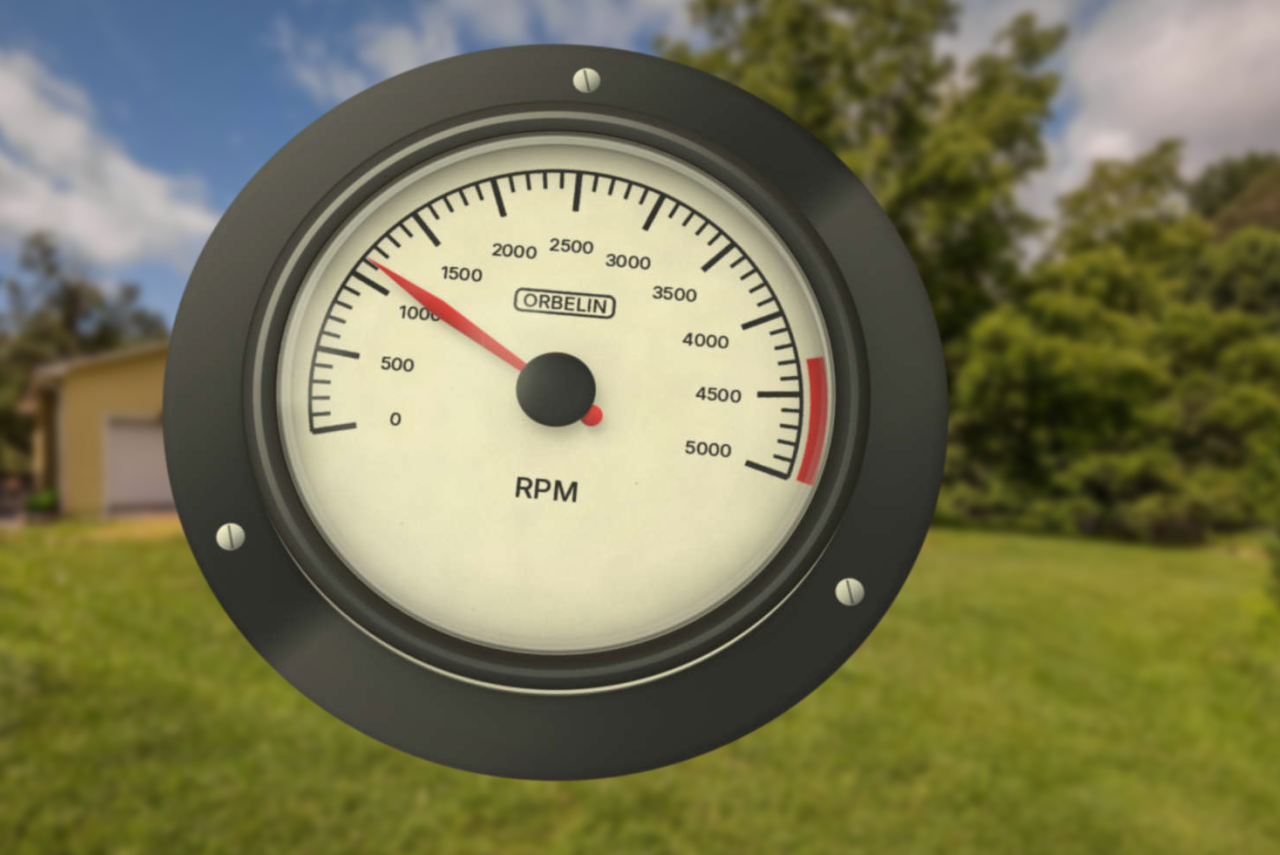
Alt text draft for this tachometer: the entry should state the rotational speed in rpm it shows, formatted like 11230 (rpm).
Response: 1100 (rpm)
